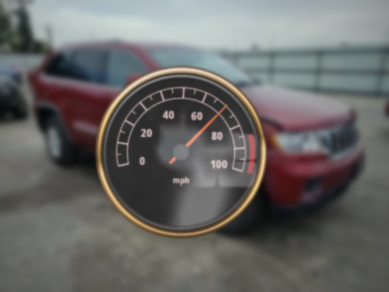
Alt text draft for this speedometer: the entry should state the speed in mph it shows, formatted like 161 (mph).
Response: 70 (mph)
